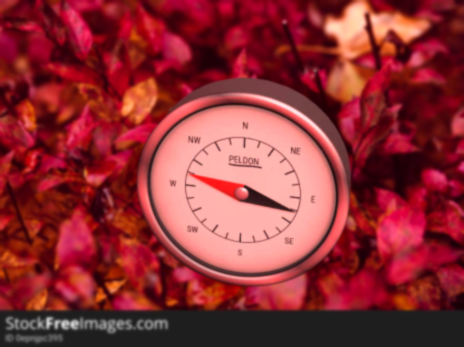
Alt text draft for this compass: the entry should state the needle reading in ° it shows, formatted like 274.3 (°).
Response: 285 (°)
